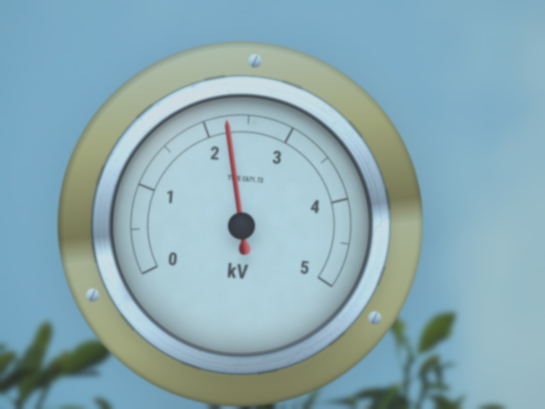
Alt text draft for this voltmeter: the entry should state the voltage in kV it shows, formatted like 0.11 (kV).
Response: 2.25 (kV)
